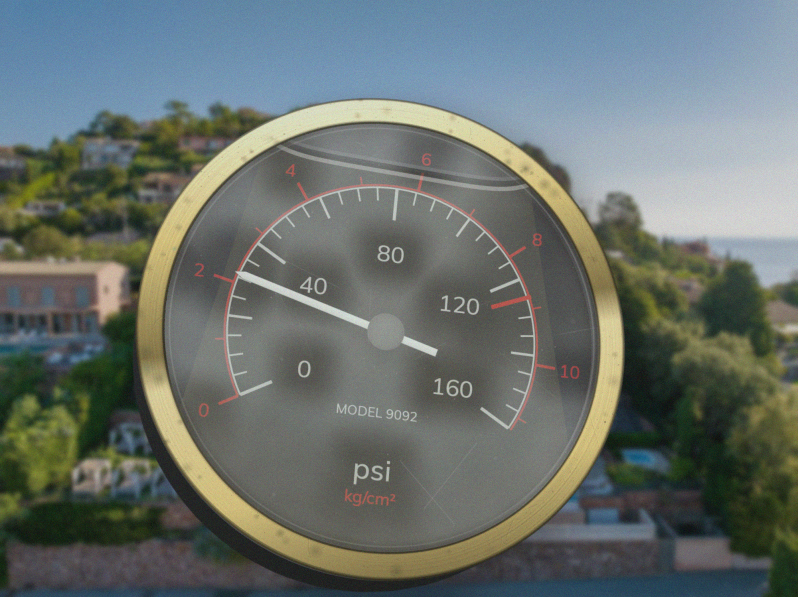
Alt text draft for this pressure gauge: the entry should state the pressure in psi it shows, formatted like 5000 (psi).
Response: 30 (psi)
